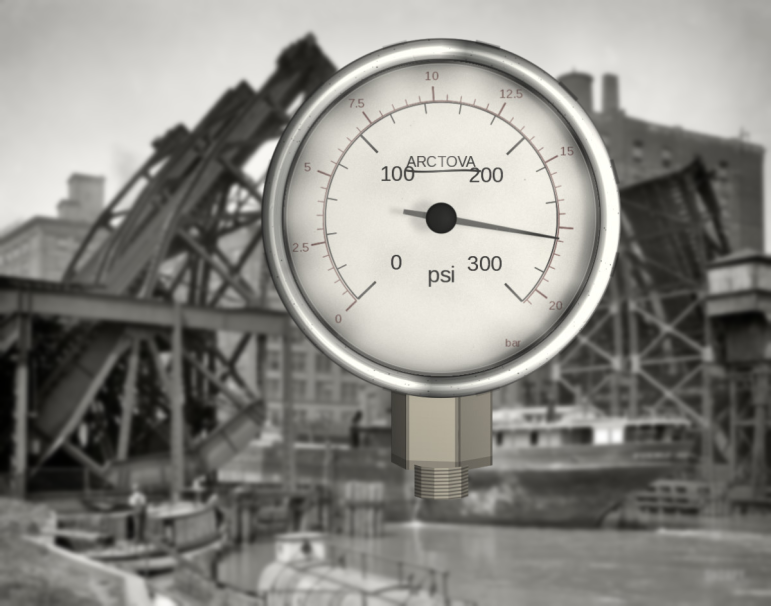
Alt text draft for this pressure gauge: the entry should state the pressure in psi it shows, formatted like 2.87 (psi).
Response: 260 (psi)
